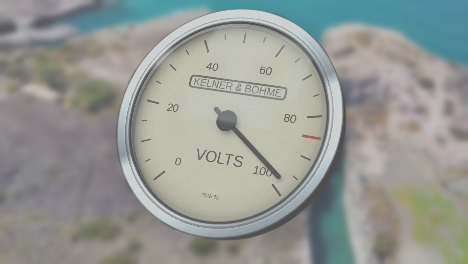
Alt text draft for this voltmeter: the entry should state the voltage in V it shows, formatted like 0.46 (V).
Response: 97.5 (V)
